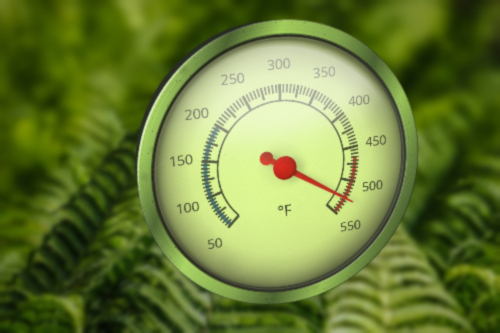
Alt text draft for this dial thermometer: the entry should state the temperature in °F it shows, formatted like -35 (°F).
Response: 525 (°F)
